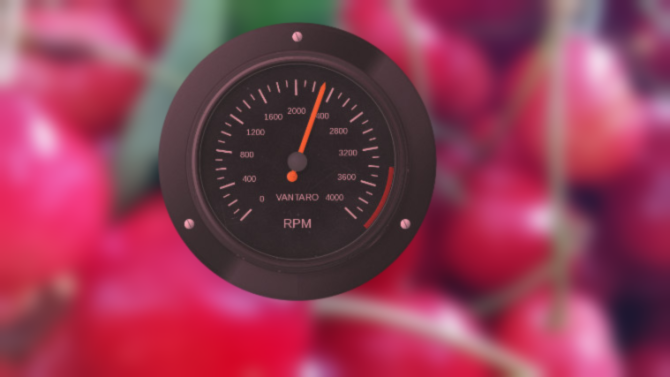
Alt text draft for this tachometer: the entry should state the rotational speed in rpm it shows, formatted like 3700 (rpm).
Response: 2300 (rpm)
